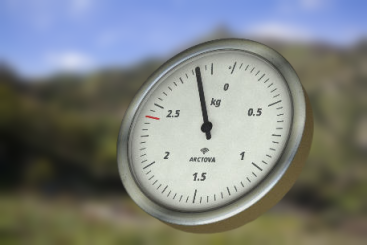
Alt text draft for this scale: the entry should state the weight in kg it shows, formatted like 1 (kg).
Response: 2.9 (kg)
